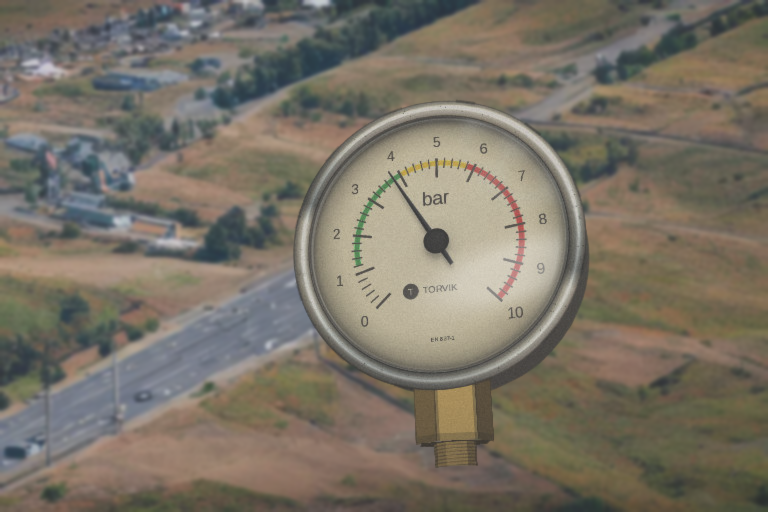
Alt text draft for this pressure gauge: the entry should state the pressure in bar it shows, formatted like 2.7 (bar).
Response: 3.8 (bar)
